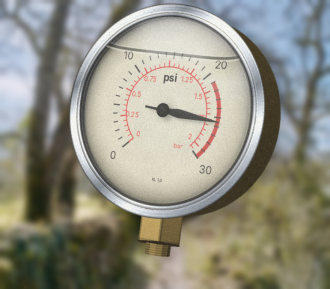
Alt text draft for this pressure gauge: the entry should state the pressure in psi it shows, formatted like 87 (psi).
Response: 25.5 (psi)
